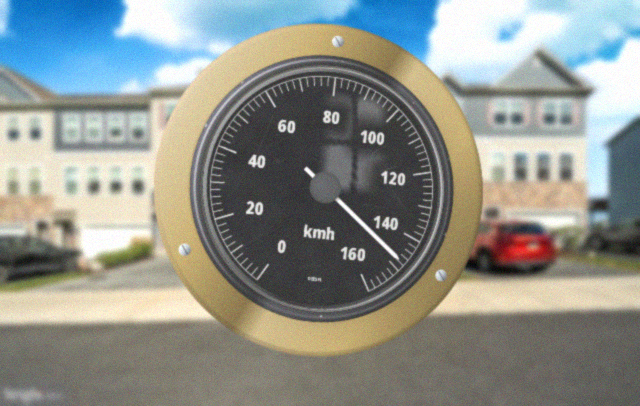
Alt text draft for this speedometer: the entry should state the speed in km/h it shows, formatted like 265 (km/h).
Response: 148 (km/h)
